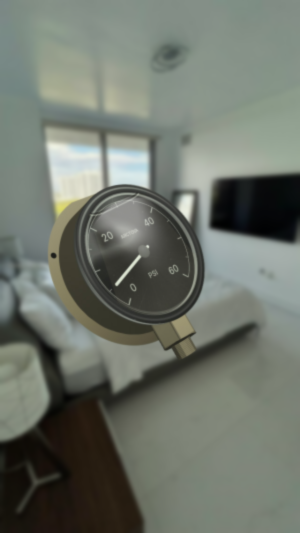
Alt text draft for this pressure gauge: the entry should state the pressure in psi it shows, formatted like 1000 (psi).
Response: 5 (psi)
